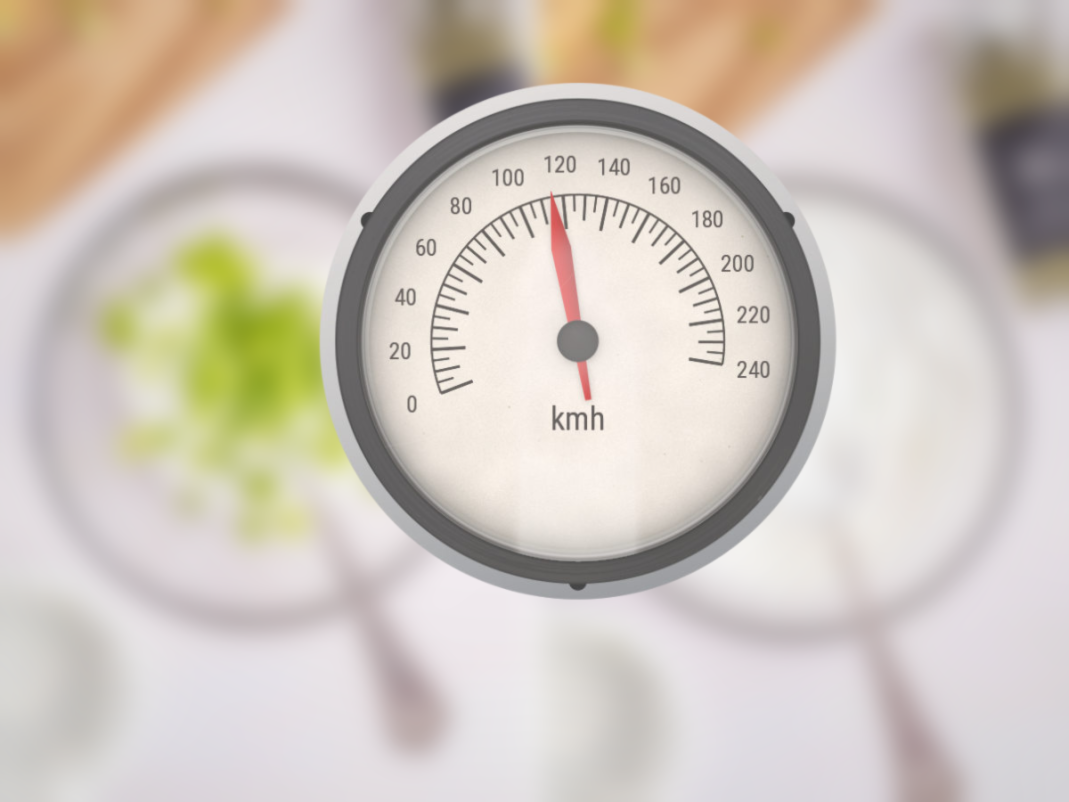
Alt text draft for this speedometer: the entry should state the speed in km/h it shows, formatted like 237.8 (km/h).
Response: 115 (km/h)
